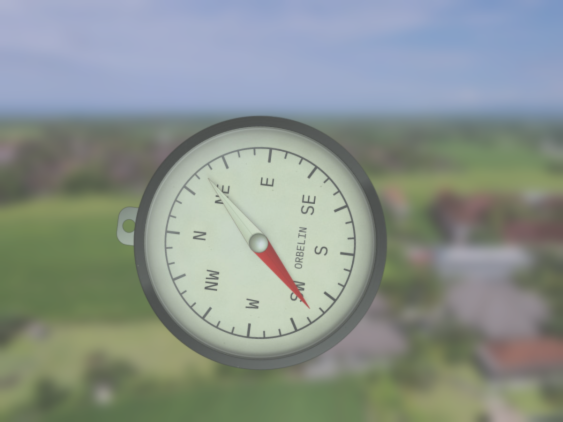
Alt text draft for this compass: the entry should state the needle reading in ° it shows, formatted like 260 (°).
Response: 225 (°)
